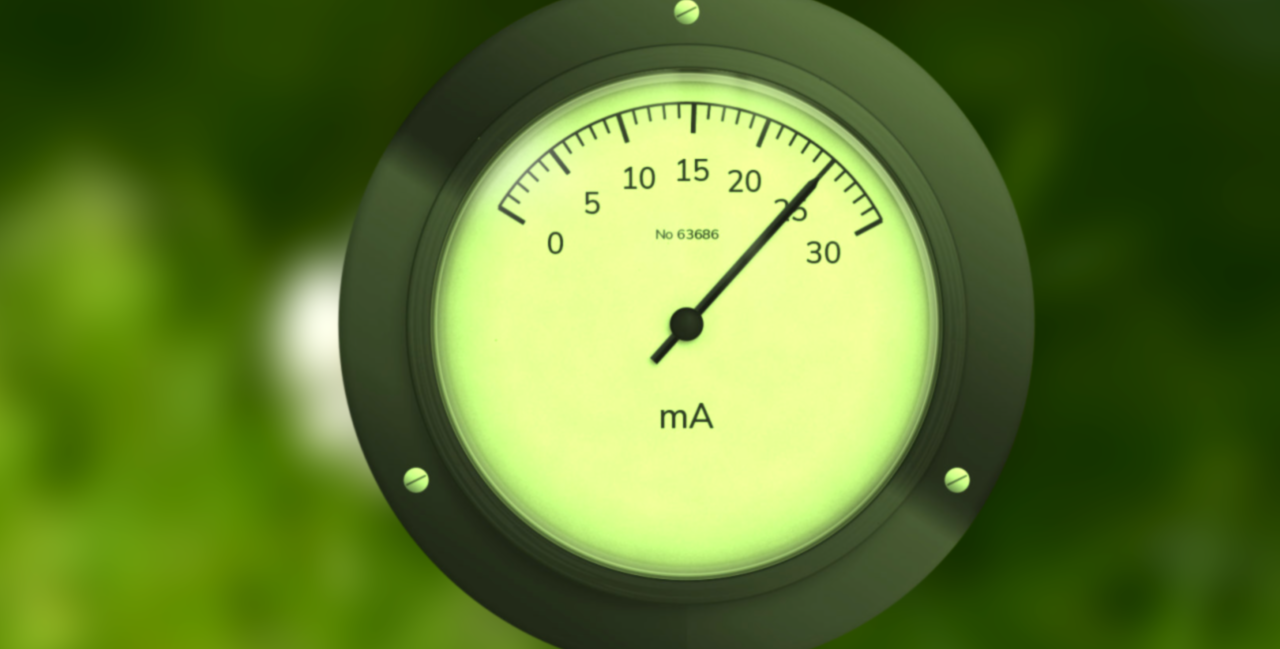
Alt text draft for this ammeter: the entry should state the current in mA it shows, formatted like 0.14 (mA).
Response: 25 (mA)
